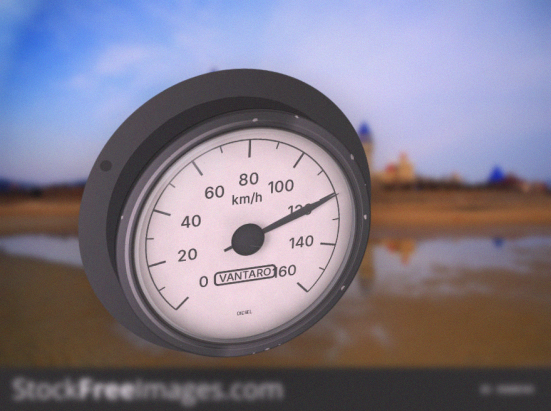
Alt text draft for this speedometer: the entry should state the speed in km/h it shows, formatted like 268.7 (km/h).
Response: 120 (km/h)
